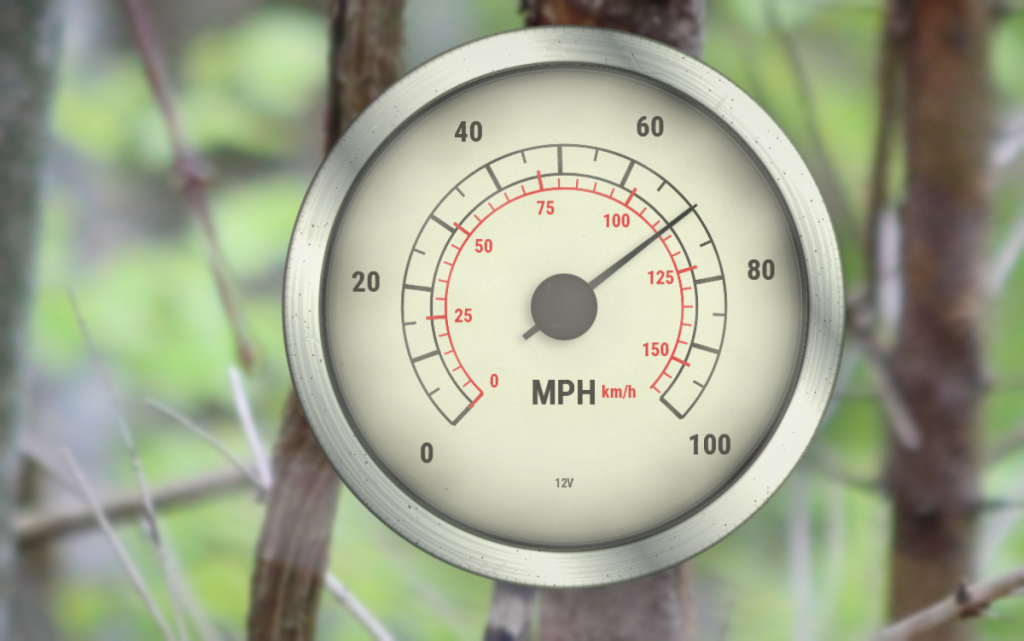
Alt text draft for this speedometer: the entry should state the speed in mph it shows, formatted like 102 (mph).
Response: 70 (mph)
